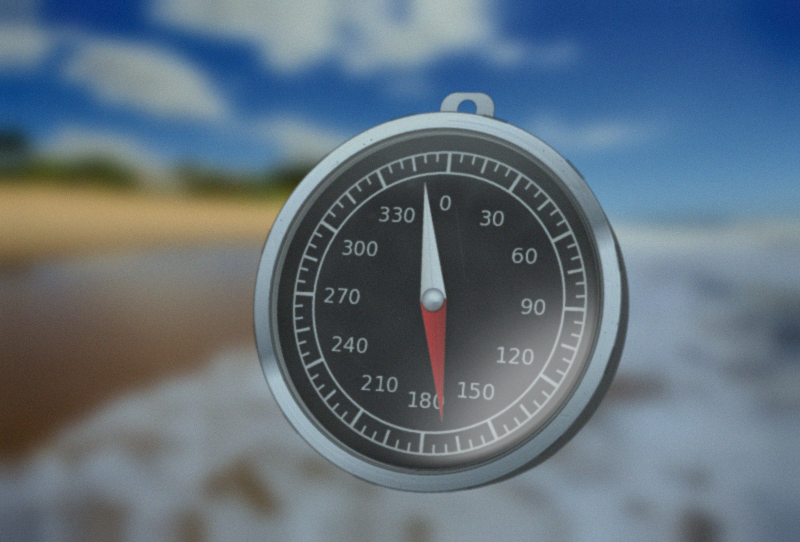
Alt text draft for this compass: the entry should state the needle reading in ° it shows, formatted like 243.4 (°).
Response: 170 (°)
